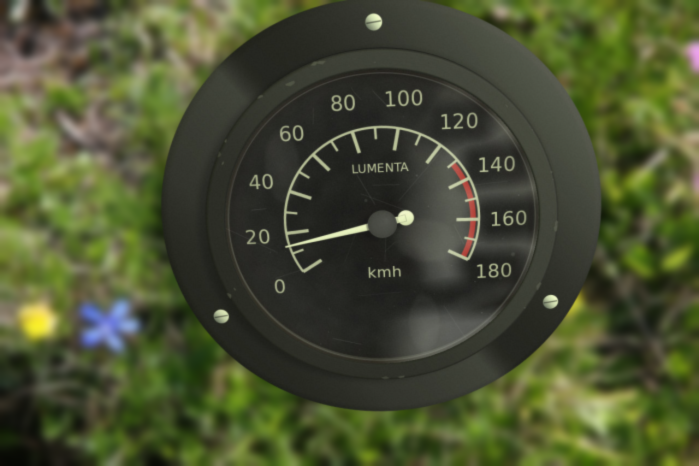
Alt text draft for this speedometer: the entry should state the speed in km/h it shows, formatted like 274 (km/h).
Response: 15 (km/h)
